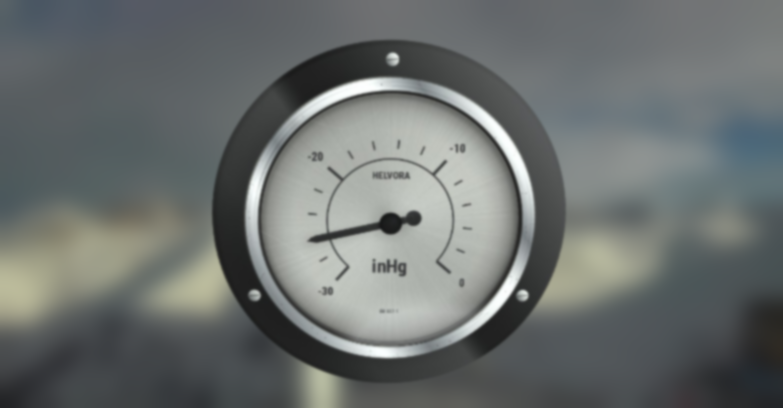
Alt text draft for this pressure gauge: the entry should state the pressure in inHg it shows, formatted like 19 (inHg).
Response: -26 (inHg)
